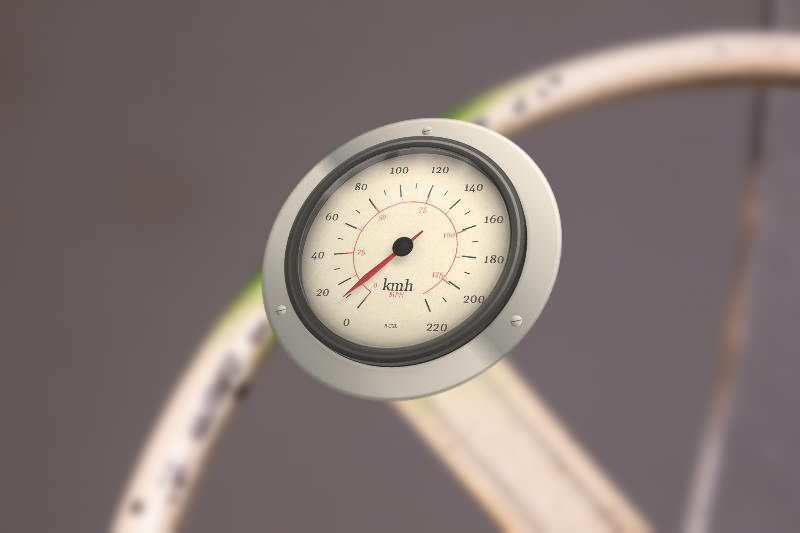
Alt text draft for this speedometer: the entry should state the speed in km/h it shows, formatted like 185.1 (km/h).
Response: 10 (km/h)
